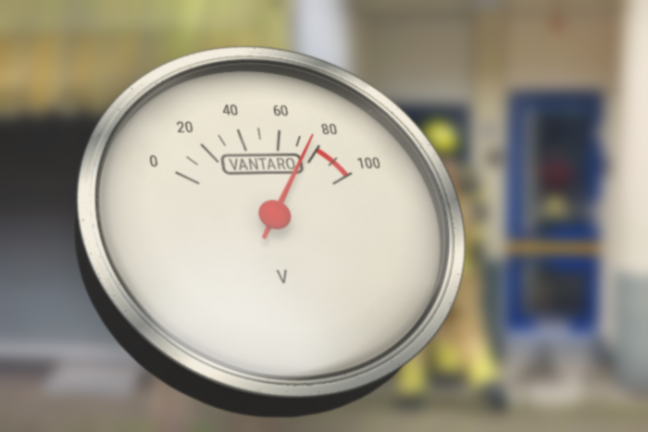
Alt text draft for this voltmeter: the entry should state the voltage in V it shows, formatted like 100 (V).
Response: 75 (V)
